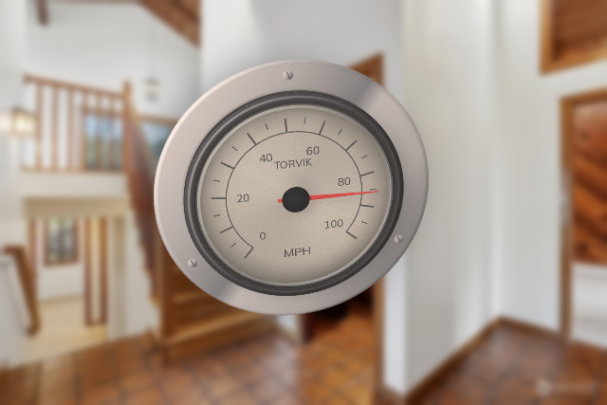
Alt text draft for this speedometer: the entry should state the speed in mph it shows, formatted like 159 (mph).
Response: 85 (mph)
